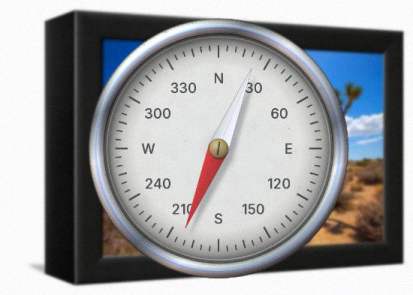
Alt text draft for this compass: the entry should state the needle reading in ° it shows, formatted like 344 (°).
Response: 202.5 (°)
